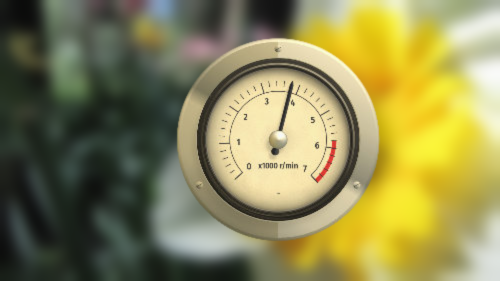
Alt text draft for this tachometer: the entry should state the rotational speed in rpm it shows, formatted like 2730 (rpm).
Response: 3800 (rpm)
